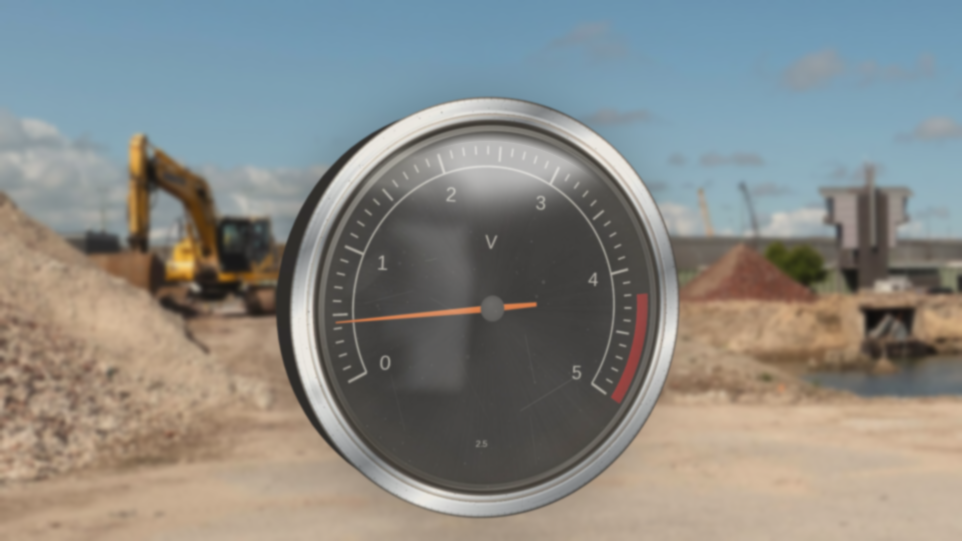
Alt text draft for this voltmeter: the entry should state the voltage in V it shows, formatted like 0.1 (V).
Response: 0.45 (V)
